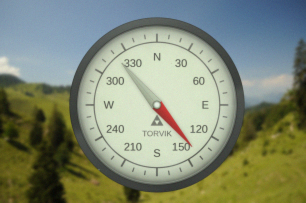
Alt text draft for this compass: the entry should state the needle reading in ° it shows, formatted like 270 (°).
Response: 140 (°)
